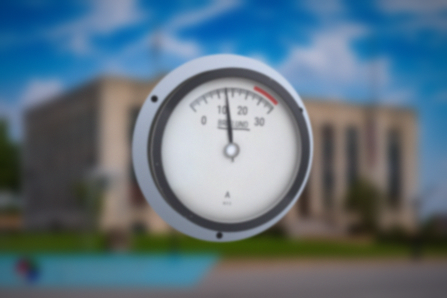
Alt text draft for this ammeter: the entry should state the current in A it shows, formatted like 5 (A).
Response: 12.5 (A)
